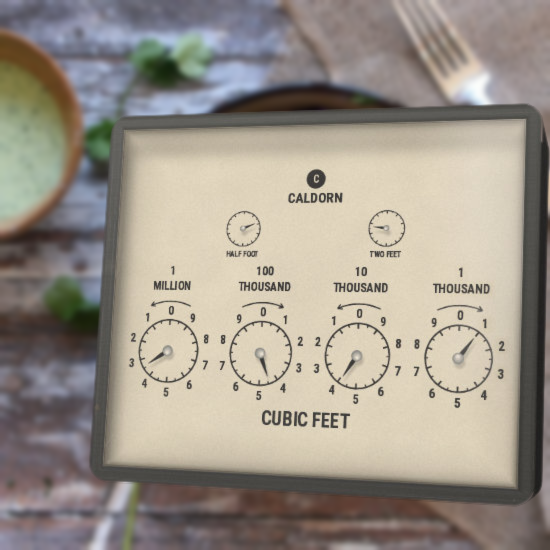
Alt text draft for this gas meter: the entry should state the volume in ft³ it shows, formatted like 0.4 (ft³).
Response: 344100 (ft³)
